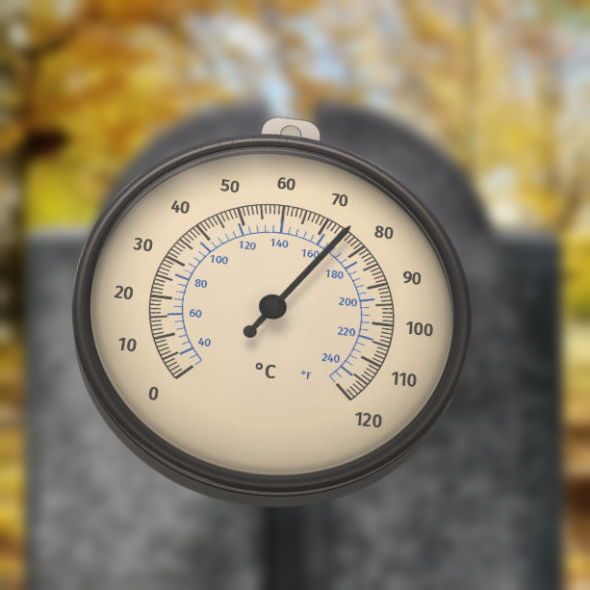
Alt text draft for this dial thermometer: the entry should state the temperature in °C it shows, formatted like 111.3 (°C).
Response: 75 (°C)
